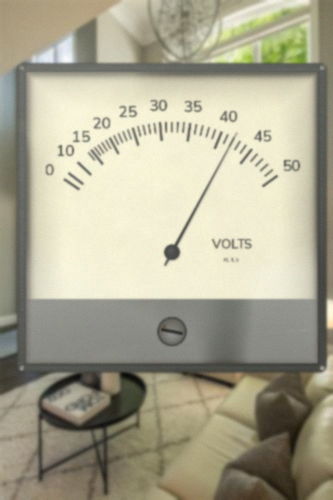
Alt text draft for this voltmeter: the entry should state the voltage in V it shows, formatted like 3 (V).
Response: 42 (V)
